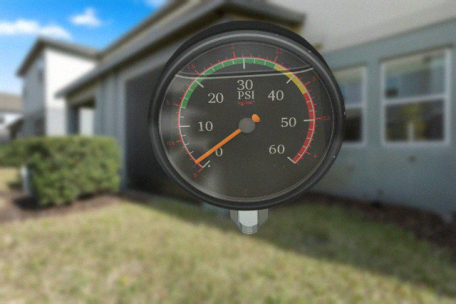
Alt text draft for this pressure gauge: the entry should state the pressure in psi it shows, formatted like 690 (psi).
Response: 2 (psi)
